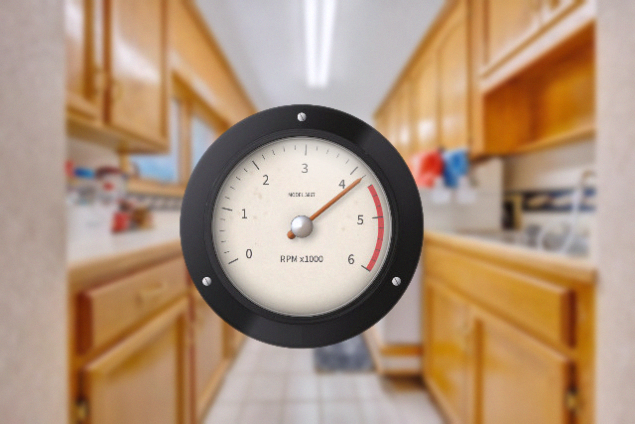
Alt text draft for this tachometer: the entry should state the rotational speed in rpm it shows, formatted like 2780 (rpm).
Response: 4200 (rpm)
